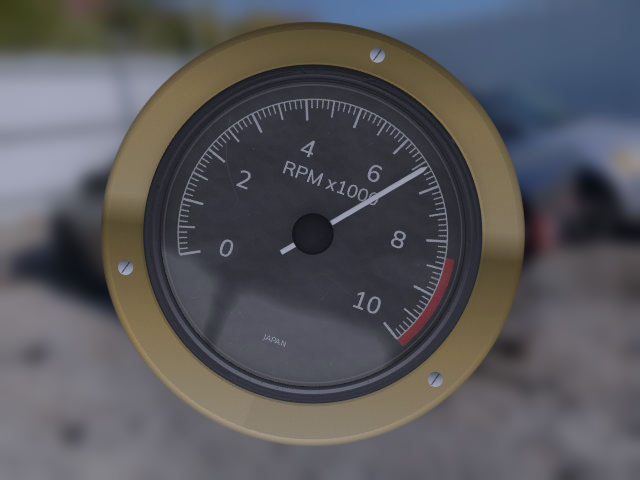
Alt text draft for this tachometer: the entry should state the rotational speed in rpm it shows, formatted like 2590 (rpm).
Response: 6600 (rpm)
